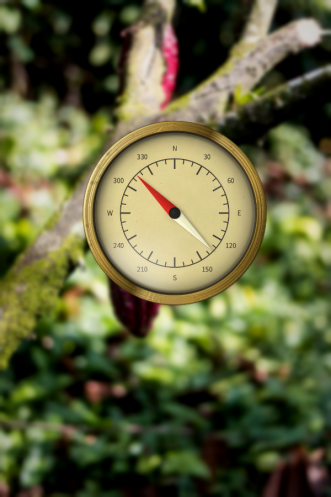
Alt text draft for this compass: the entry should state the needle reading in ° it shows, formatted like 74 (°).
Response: 315 (°)
